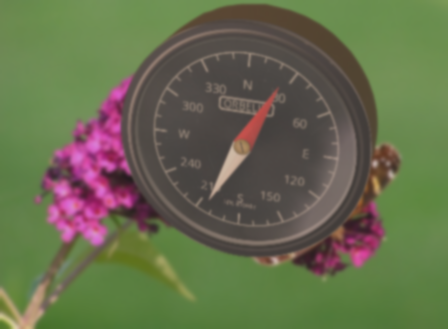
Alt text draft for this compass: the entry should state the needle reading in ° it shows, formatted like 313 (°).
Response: 25 (°)
